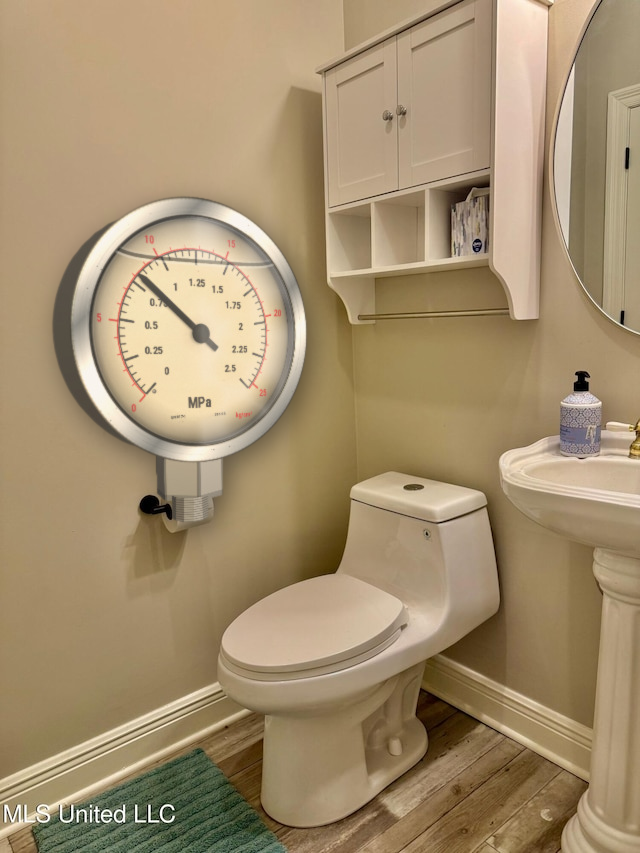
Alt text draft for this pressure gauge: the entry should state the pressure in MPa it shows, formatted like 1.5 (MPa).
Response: 0.8 (MPa)
